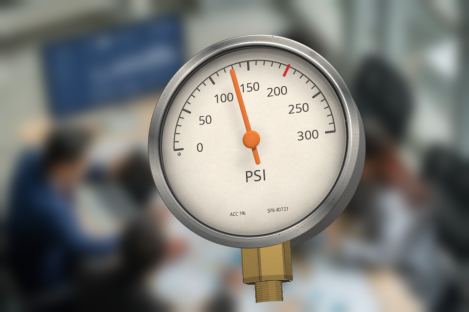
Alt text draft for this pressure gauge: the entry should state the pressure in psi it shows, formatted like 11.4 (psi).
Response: 130 (psi)
